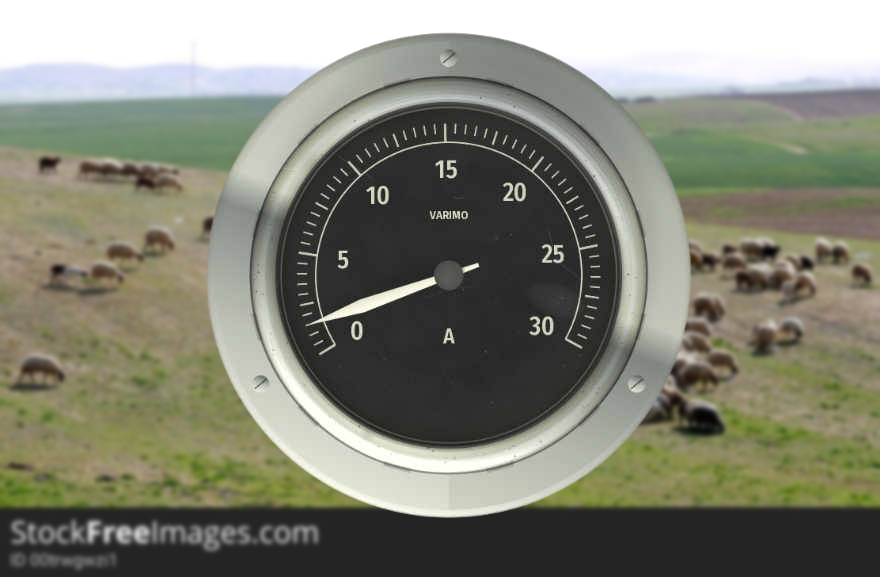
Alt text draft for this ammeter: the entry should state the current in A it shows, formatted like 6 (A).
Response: 1.5 (A)
